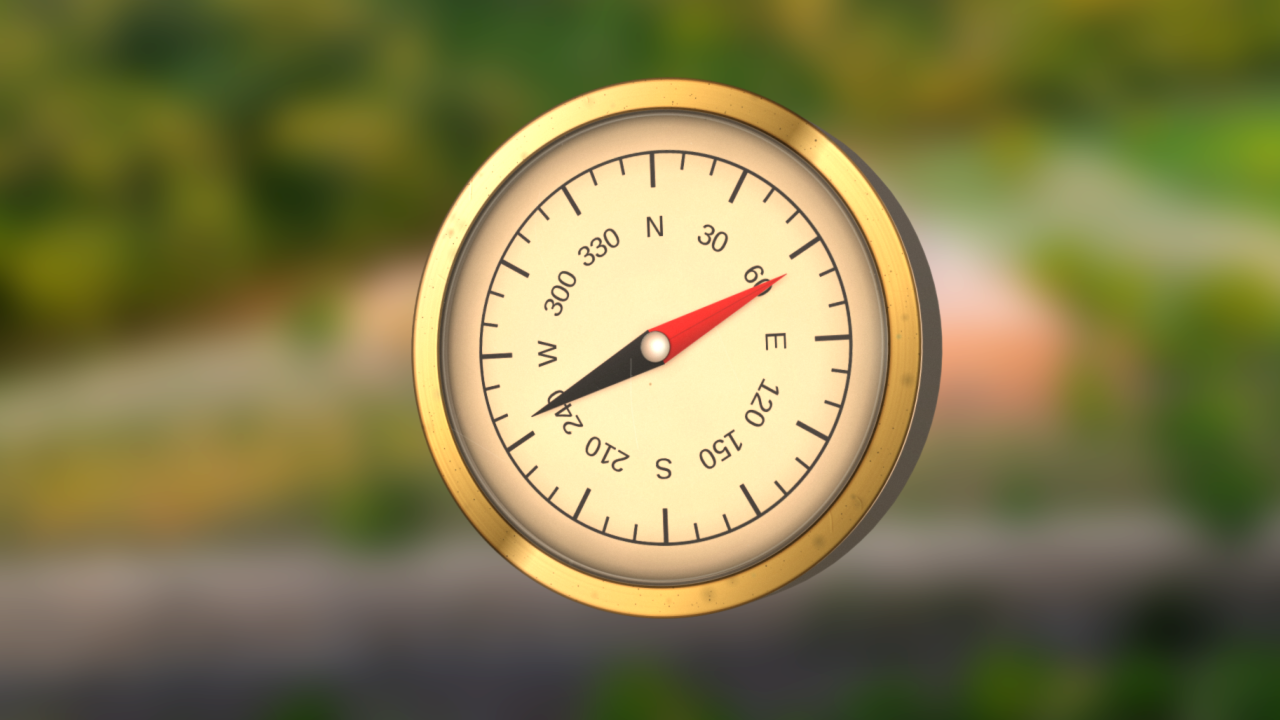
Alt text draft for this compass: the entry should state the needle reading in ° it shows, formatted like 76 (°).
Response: 65 (°)
